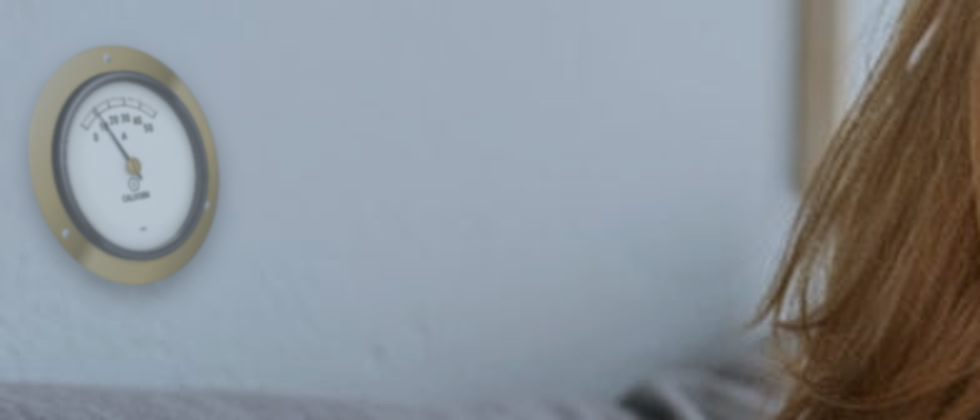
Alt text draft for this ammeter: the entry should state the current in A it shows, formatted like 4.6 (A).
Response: 10 (A)
